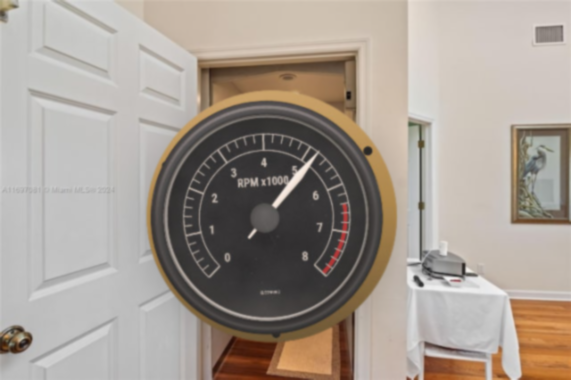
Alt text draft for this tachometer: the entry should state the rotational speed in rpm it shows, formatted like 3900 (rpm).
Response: 5200 (rpm)
